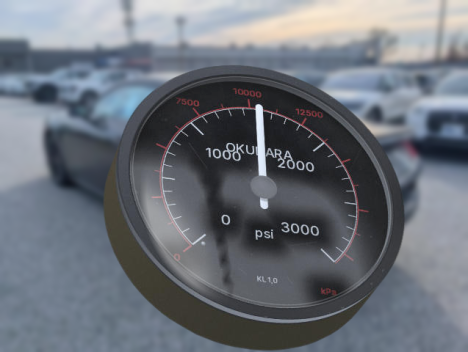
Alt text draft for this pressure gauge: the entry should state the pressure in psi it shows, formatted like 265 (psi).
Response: 1500 (psi)
